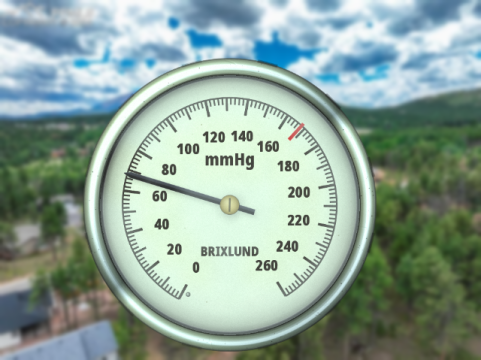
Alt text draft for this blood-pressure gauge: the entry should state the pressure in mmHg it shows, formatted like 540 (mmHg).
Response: 68 (mmHg)
